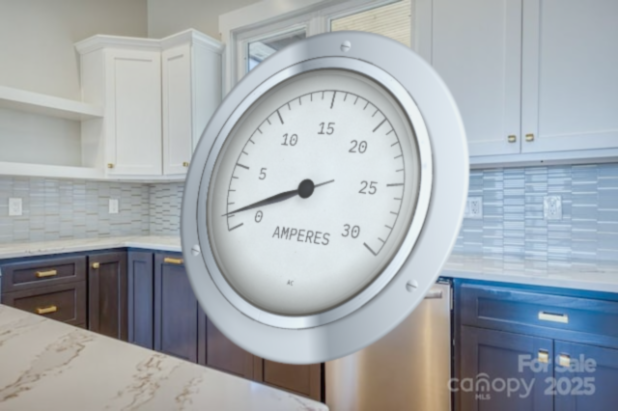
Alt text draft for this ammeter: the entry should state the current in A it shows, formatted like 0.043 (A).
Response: 1 (A)
